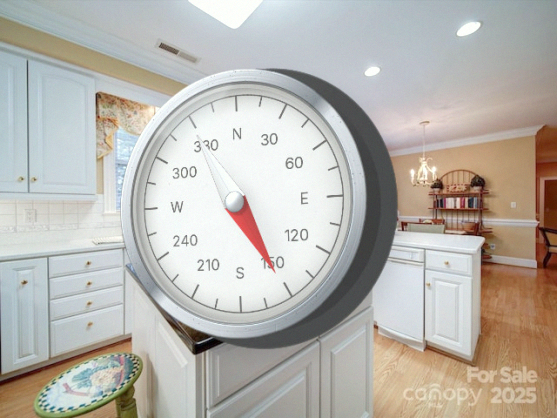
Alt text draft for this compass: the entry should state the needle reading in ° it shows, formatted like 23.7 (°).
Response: 150 (°)
